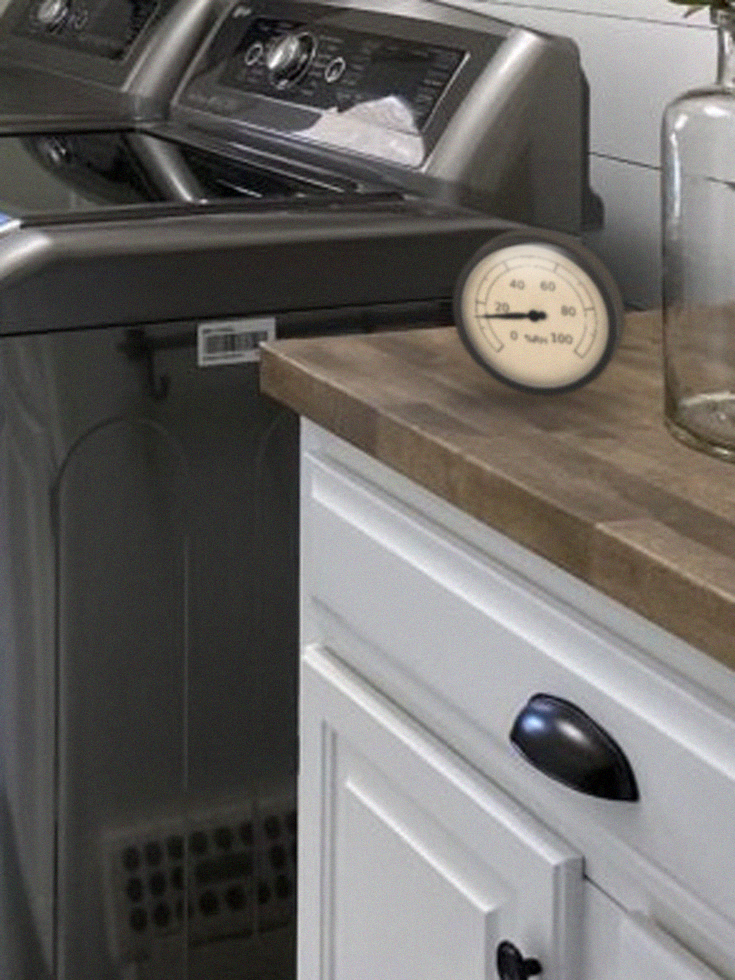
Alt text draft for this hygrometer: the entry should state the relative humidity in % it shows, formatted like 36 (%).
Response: 15 (%)
